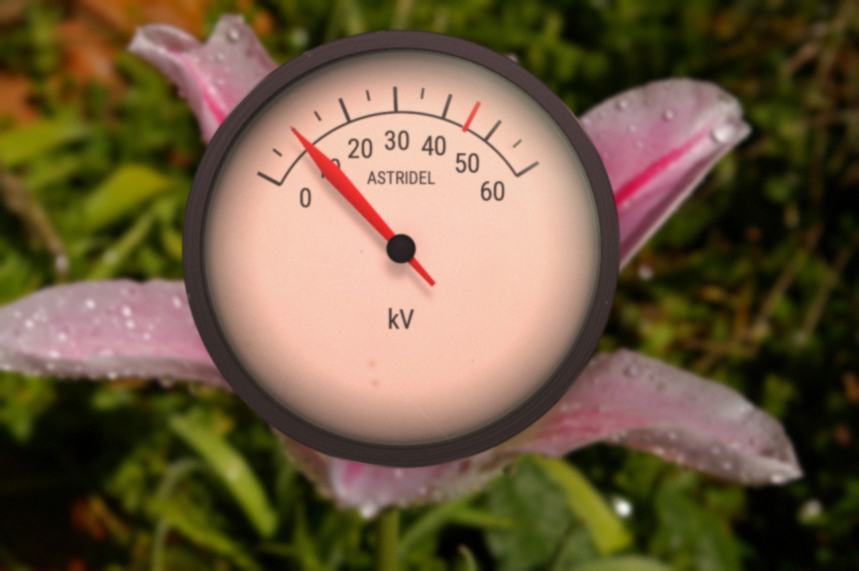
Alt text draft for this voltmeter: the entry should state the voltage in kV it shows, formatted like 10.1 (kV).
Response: 10 (kV)
